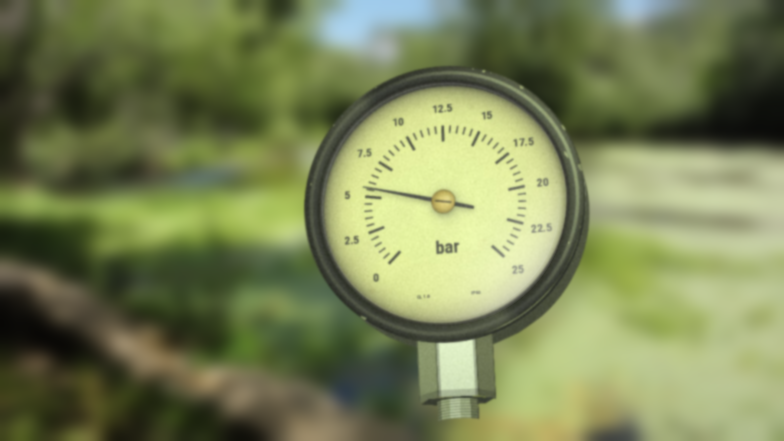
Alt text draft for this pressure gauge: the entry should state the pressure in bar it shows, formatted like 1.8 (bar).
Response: 5.5 (bar)
